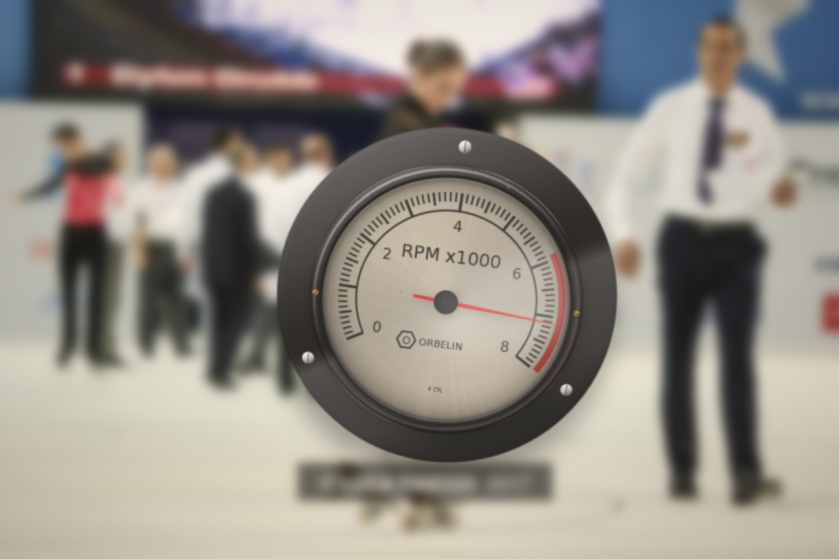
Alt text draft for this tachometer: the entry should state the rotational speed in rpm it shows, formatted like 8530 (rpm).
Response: 7100 (rpm)
